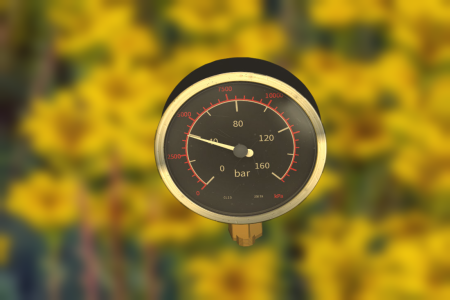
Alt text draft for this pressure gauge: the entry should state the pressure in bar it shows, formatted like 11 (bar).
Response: 40 (bar)
